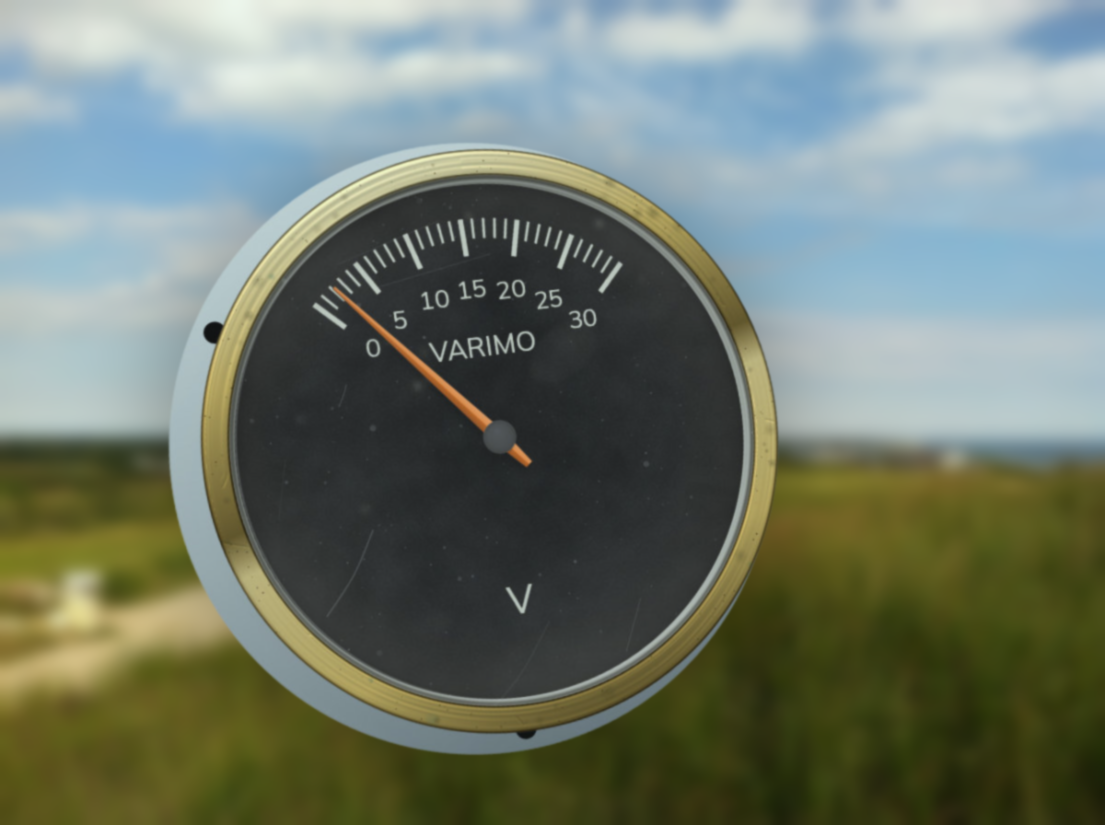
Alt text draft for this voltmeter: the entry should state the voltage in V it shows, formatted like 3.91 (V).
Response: 2 (V)
